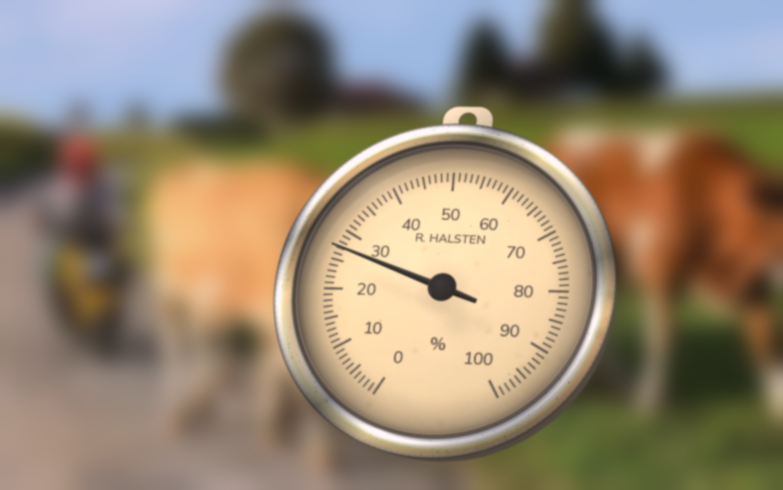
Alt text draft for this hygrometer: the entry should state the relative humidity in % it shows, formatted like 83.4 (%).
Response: 27 (%)
